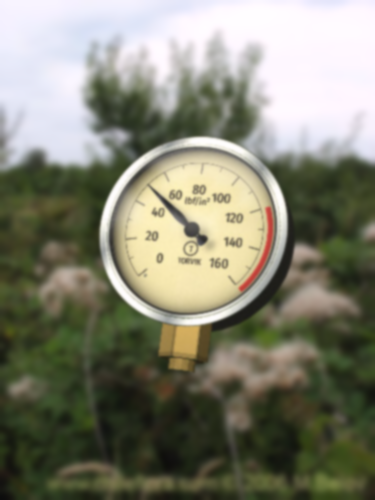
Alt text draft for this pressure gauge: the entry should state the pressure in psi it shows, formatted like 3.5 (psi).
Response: 50 (psi)
